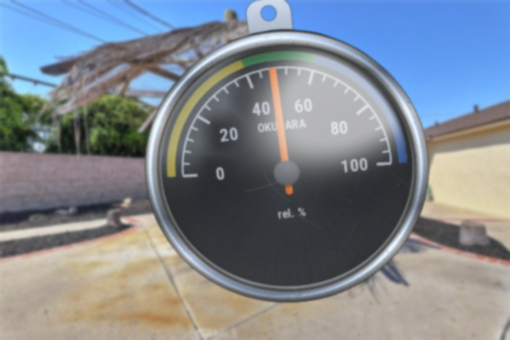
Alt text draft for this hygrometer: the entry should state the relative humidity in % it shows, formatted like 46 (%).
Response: 48 (%)
